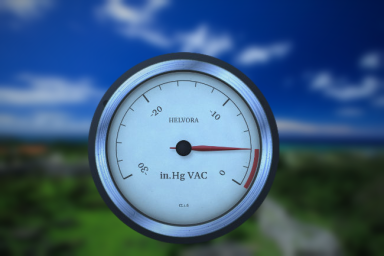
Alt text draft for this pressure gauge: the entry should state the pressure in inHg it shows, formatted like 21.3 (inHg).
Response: -4 (inHg)
